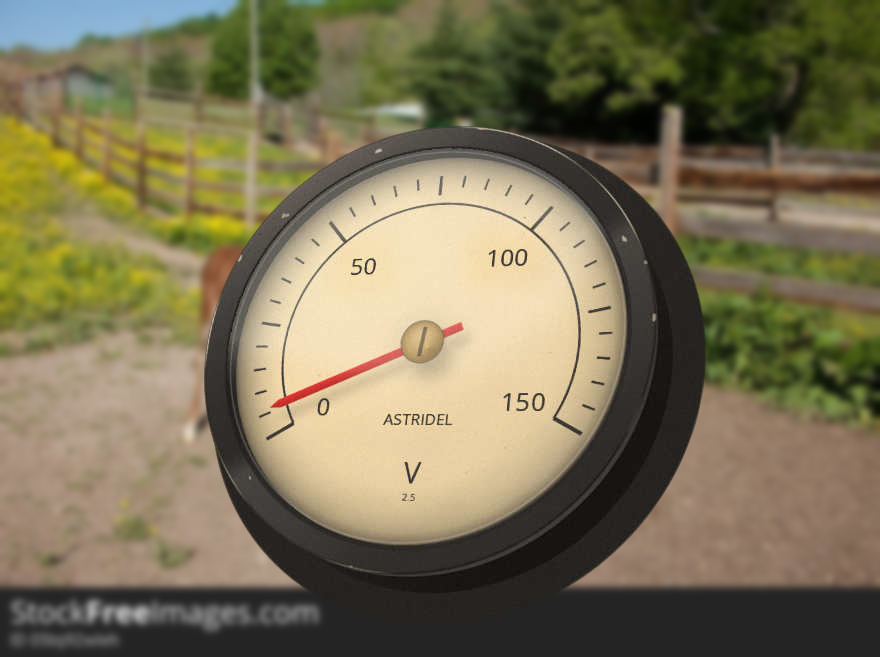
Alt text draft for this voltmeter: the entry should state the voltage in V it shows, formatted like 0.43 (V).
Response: 5 (V)
